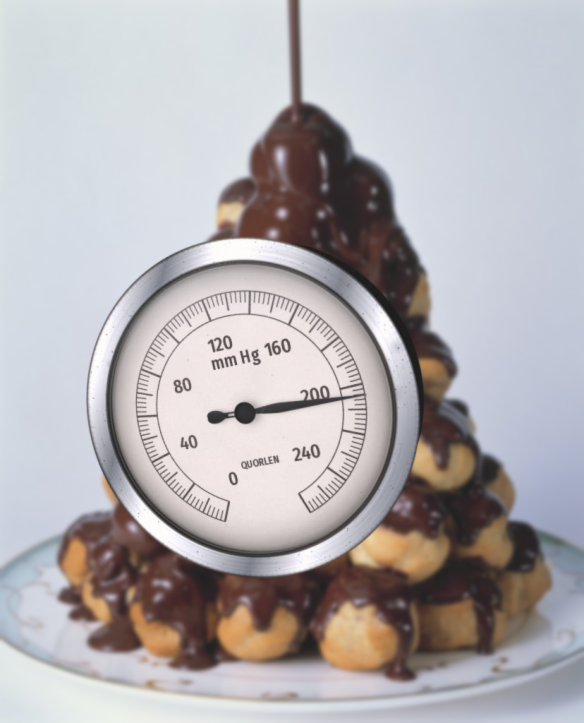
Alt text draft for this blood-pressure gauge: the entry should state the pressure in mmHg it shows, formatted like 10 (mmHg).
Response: 204 (mmHg)
